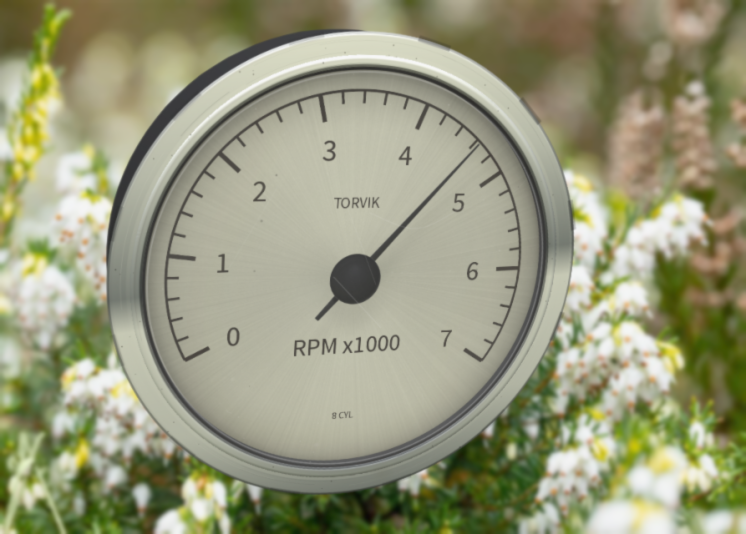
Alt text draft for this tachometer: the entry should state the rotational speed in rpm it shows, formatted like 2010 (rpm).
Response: 4600 (rpm)
